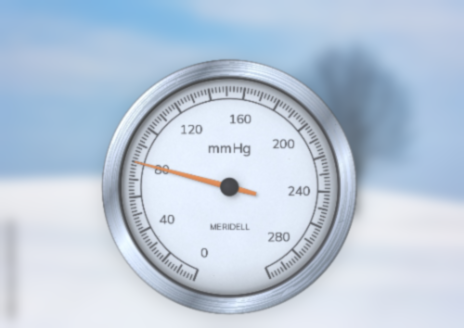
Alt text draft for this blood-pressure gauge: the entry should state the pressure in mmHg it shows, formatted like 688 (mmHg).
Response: 80 (mmHg)
